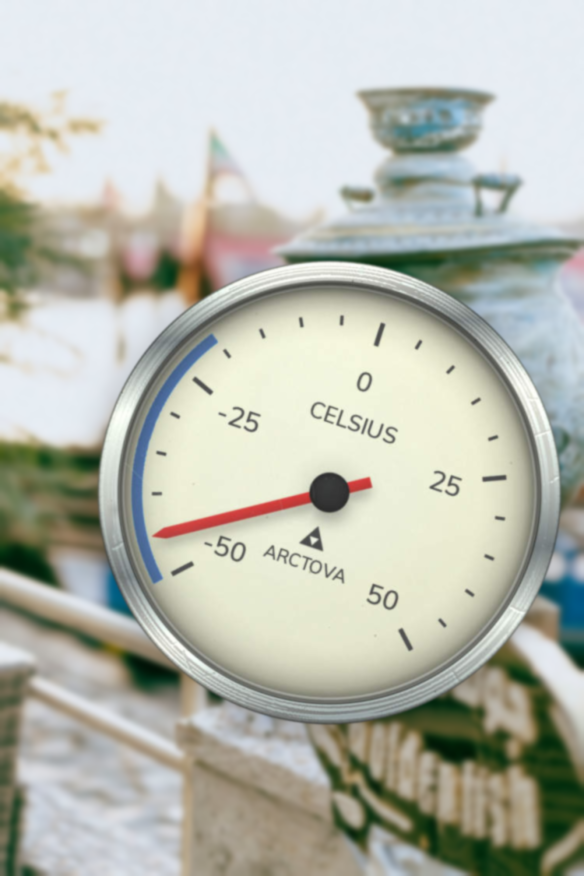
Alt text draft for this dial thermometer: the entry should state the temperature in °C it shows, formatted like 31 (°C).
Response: -45 (°C)
